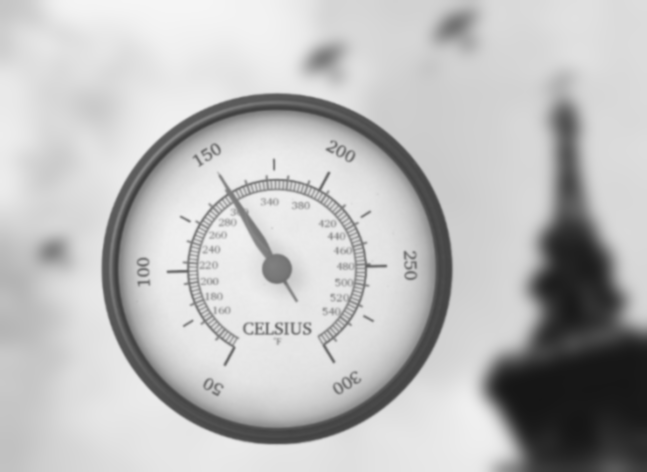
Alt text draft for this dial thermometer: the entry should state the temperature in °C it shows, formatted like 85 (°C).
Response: 150 (°C)
